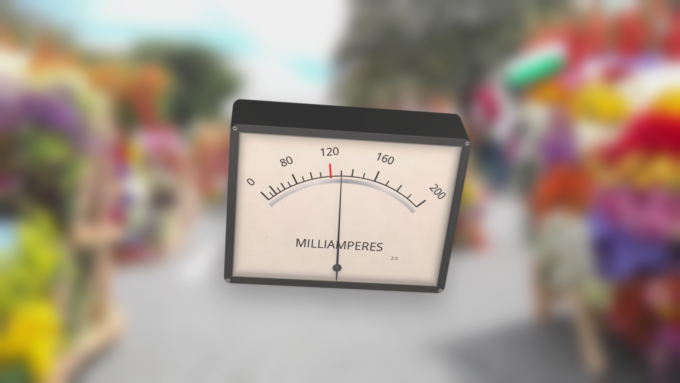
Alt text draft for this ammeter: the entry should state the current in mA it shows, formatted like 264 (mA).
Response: 130 (mA)
